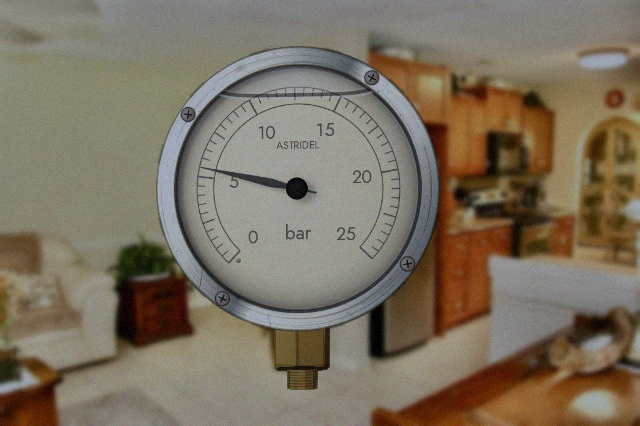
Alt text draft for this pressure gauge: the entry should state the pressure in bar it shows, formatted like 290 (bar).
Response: 5.5 (bar)
